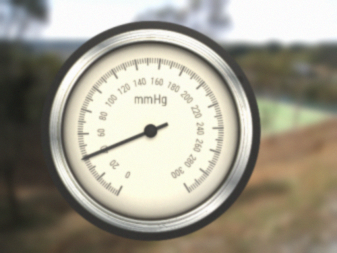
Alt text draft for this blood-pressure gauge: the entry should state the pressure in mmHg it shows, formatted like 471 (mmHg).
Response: 40 (mmHg)
